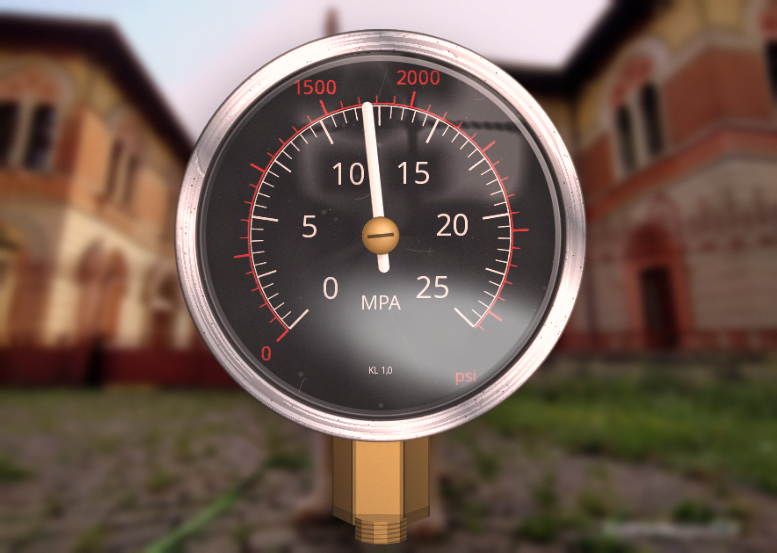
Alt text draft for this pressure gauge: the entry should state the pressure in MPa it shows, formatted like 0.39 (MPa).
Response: 12 (MPa)
